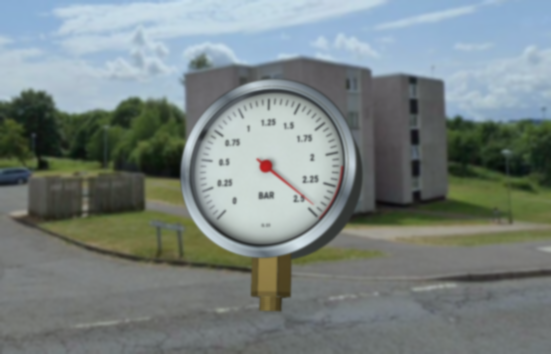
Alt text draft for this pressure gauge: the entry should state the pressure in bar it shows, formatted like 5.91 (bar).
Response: 2.45 (bar)
